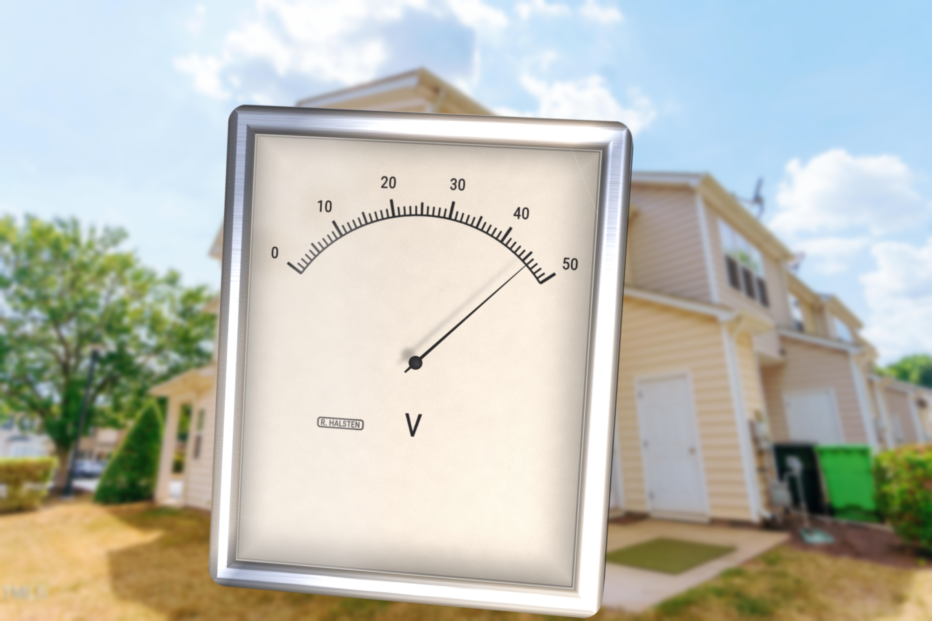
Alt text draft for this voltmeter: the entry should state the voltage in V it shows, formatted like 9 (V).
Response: 46 (V)
